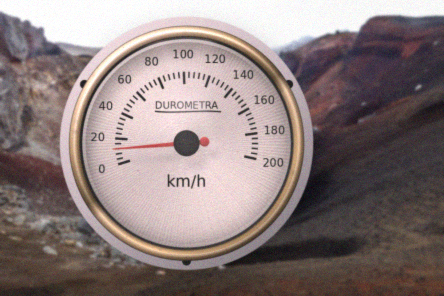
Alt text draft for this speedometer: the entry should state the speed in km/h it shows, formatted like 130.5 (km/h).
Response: 12 (km/h)
